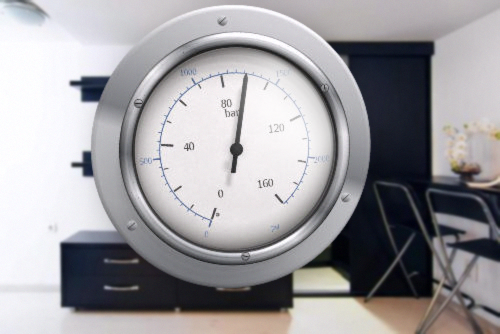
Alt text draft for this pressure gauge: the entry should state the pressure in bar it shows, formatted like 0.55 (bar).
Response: 90 (bar)
